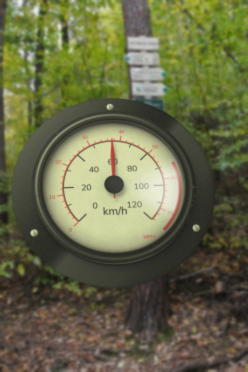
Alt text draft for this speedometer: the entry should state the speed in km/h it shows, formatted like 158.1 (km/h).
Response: 60 (km/h)
